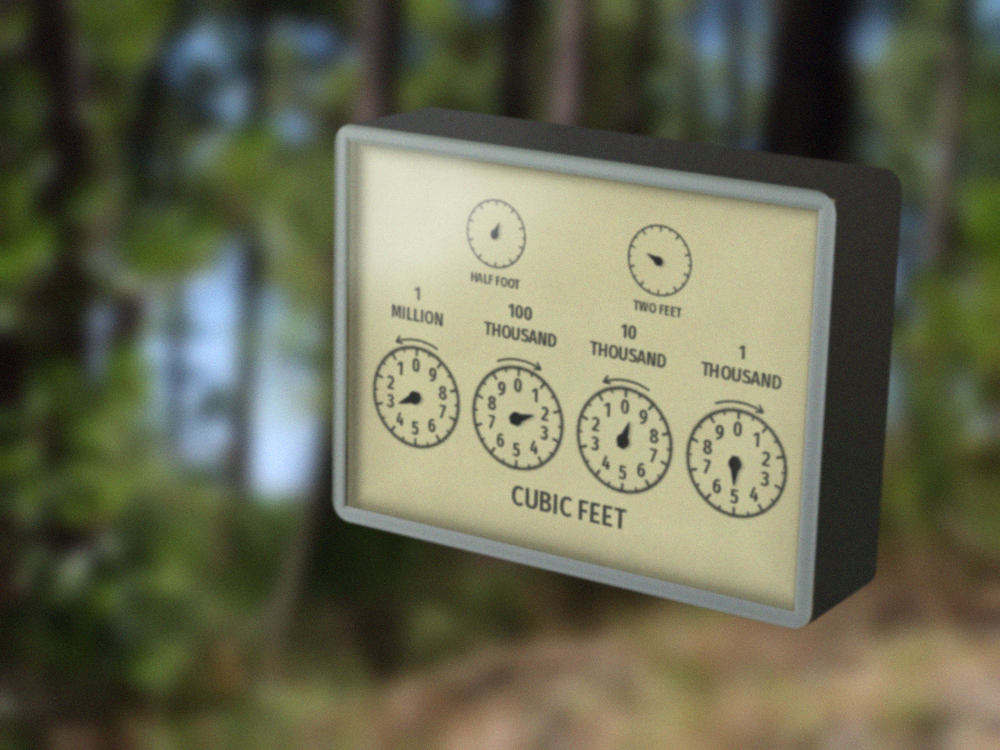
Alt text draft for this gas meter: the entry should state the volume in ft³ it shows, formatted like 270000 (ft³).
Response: 319500 (ft³)
